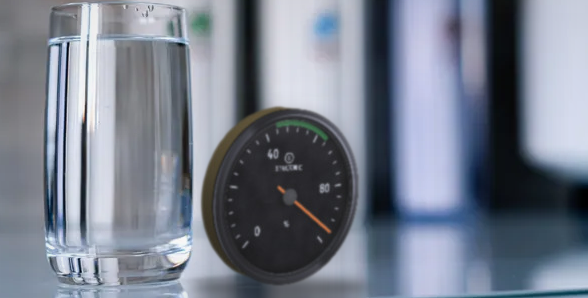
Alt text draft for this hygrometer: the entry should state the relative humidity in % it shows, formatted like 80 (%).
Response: 96 (%)
